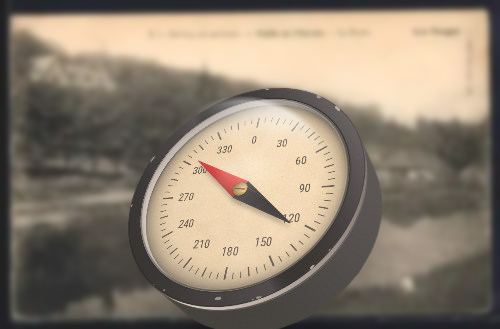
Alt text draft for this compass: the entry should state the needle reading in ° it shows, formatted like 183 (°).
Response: 305 (°)
